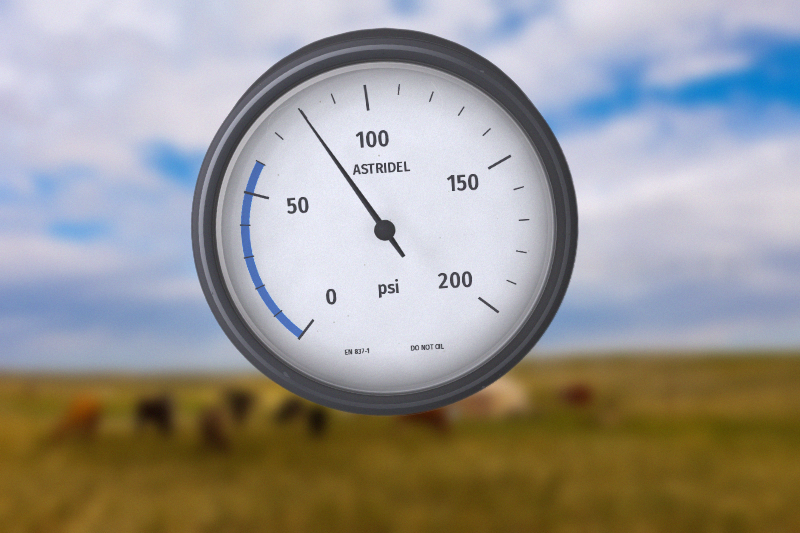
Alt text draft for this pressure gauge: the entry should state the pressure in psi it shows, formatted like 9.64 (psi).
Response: 80 (psi)
